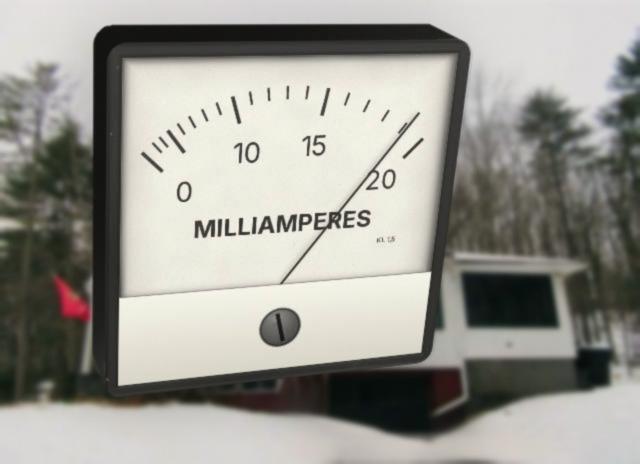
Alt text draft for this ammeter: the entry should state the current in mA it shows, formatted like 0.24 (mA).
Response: 19 (mA)
